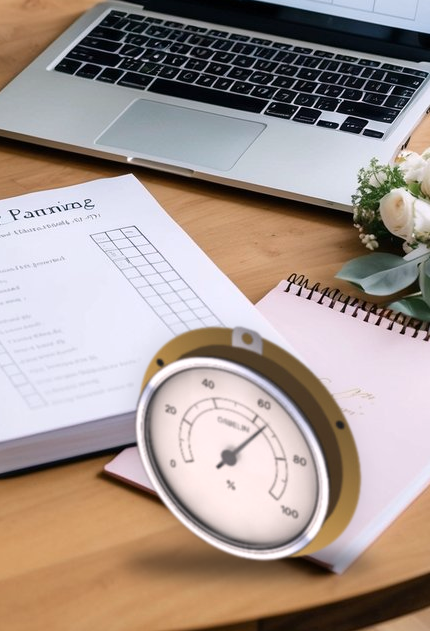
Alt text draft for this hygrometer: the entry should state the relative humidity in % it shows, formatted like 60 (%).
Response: 65 (%)
